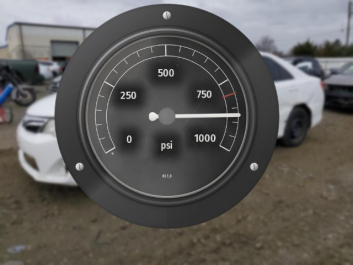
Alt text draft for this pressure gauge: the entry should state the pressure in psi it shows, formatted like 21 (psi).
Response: 875 (psi)
